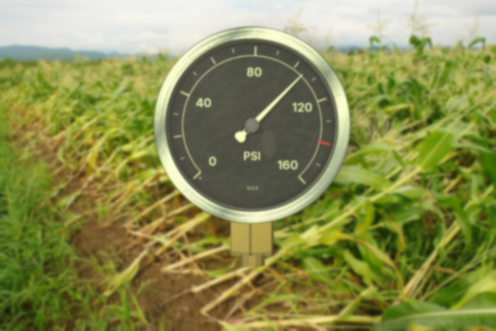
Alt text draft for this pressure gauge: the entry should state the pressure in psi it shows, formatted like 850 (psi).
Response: 105 (psi)
